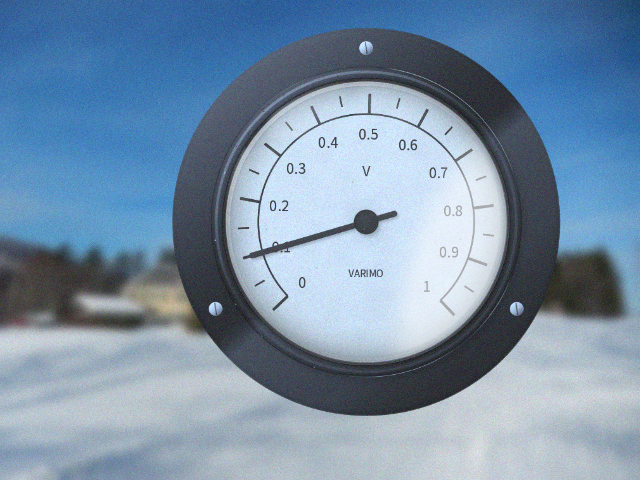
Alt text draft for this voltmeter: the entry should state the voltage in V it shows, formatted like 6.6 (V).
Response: 0.1 (V)
